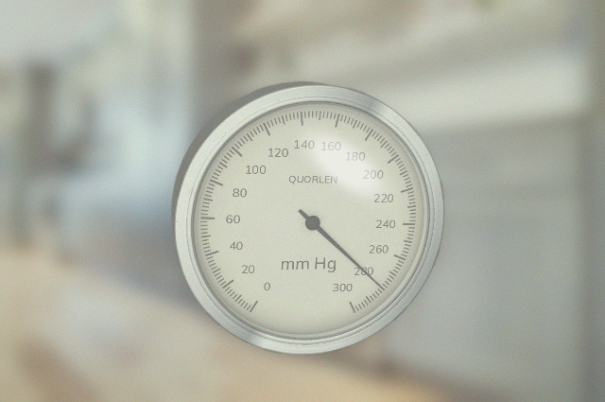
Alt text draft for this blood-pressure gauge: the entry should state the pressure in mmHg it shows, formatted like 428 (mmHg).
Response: 280 (mmHg)
